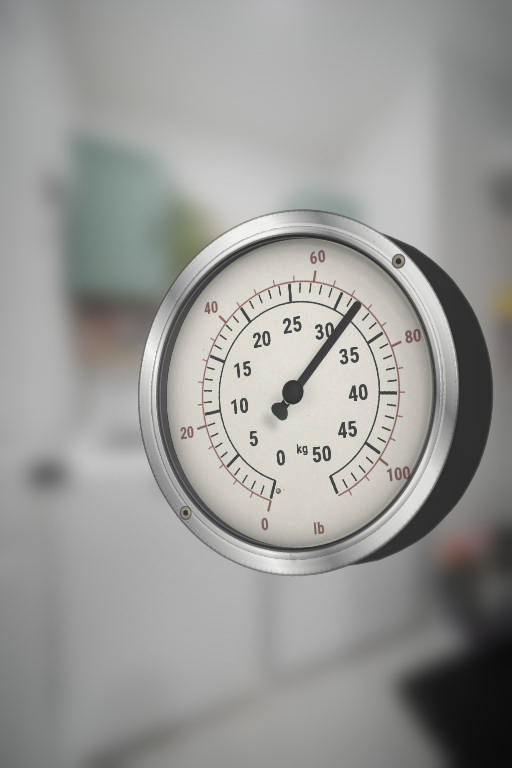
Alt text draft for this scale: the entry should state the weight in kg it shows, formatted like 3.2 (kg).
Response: 32 (kg)
